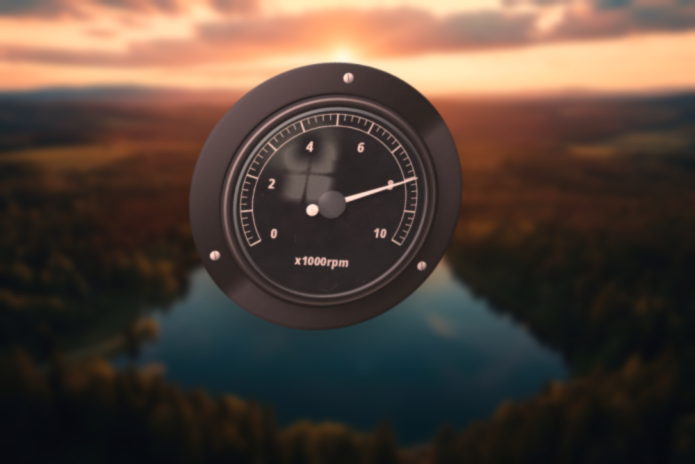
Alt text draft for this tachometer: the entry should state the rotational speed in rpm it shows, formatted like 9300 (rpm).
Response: 8000 (rpm)
